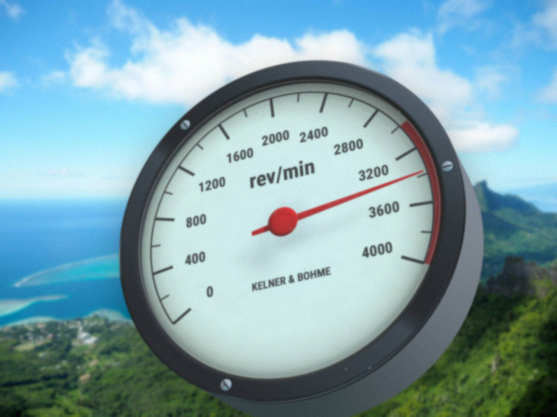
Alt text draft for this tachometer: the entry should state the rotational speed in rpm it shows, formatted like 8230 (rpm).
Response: 3400 (rpm)
